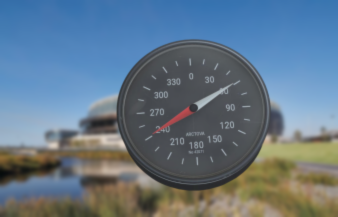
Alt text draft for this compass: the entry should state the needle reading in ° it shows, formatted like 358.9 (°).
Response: 240 (°)
